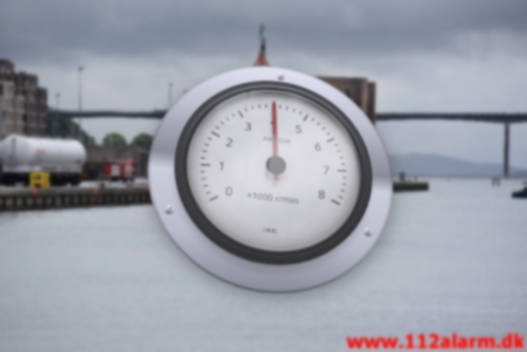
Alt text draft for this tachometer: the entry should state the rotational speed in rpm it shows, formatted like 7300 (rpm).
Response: 4000 (rpm)
